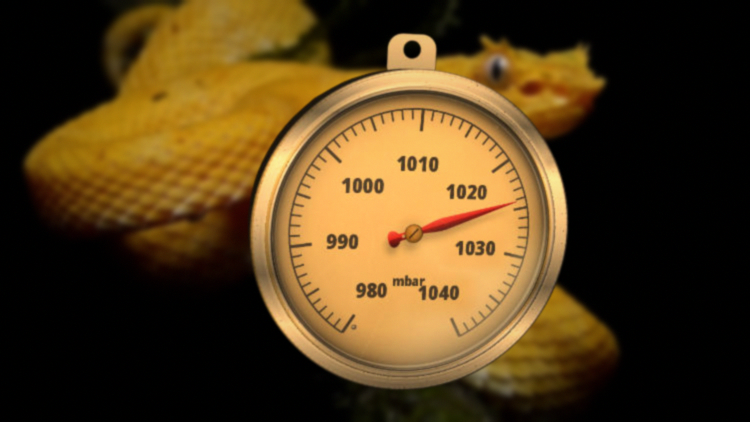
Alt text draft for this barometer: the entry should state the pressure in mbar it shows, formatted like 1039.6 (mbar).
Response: 1024 (mbar)
